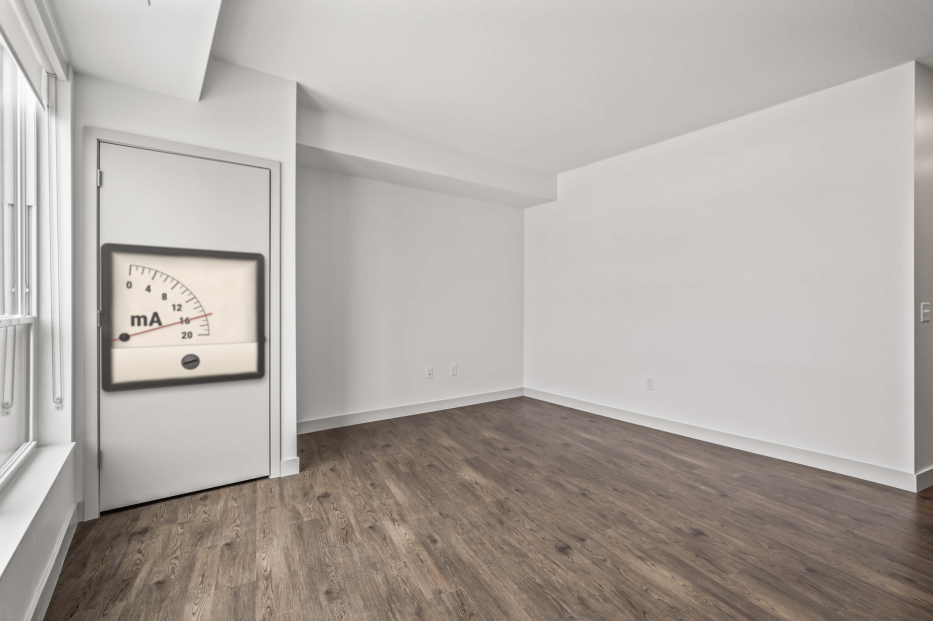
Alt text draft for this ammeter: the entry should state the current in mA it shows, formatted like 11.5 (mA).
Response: 16 (mA)
